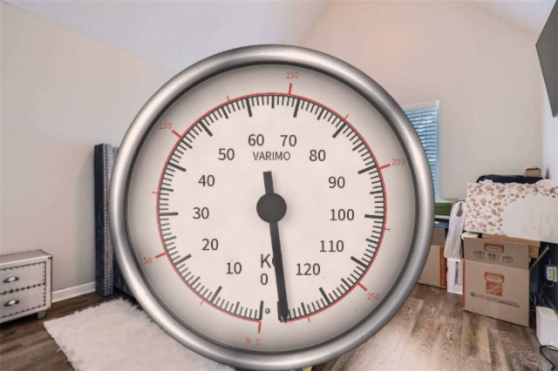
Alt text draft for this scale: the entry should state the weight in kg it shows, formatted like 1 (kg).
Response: 129 (kg)
